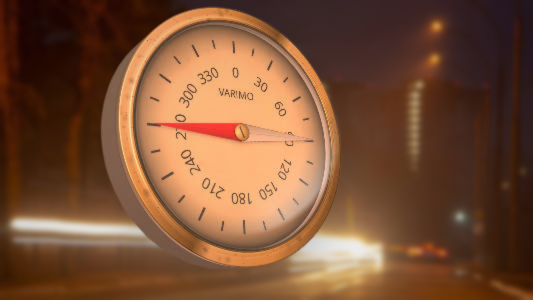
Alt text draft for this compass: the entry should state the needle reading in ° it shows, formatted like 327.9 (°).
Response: 270 (°)
